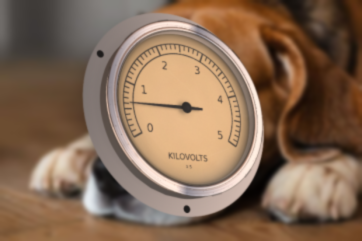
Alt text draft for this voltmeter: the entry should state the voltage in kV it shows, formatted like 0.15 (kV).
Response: 0.6 (kV)
